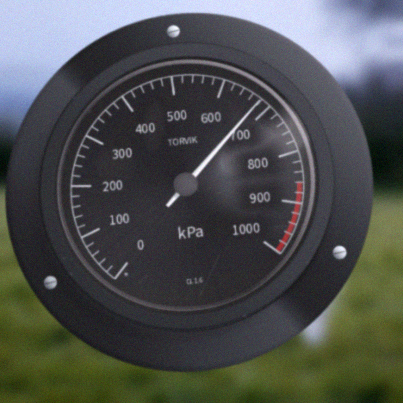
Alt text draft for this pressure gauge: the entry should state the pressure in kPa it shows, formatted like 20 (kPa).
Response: 680 (kPa)
